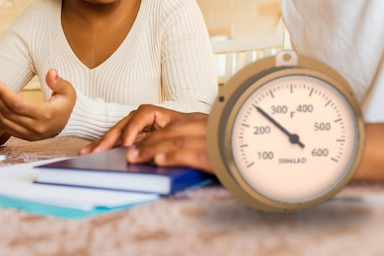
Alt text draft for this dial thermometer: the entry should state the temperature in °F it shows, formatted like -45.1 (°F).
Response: 250 (°F)
